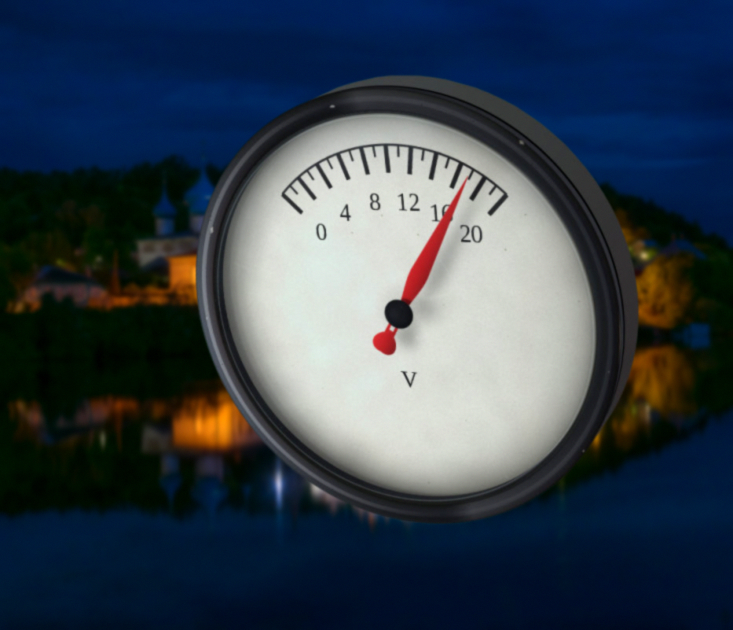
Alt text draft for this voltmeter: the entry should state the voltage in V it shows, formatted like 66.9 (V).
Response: 17 (V)
